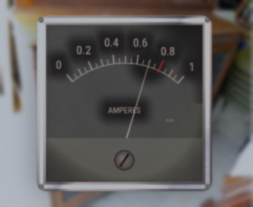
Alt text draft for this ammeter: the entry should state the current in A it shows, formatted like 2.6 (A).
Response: 0.7 (A)
